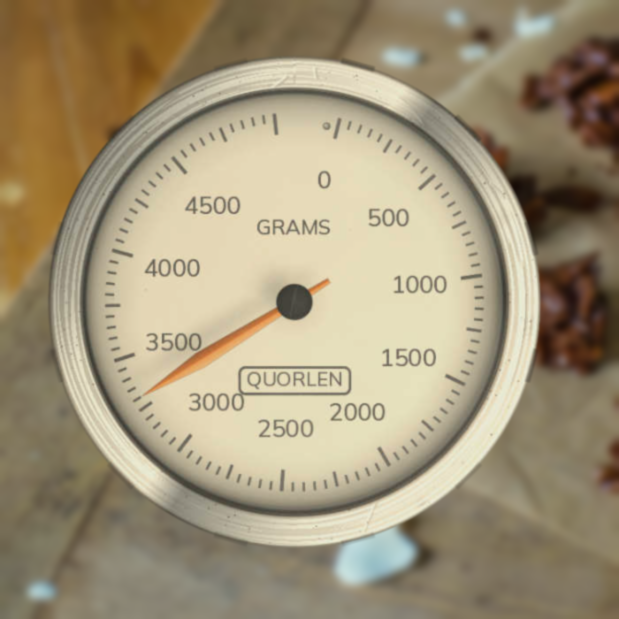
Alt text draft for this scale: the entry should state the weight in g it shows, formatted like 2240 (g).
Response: 3300 (g)
